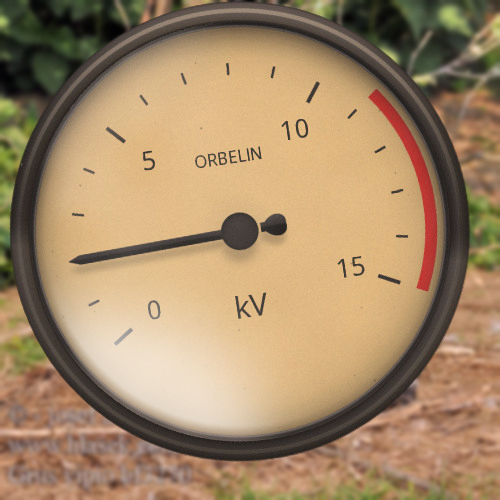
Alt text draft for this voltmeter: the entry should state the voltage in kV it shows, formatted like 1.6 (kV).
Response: 2 (kV)
